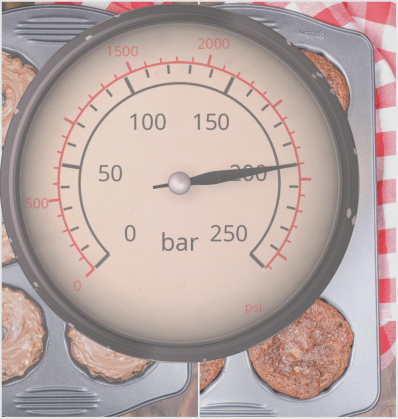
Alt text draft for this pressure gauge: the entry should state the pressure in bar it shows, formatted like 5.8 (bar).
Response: 200 (bar)
